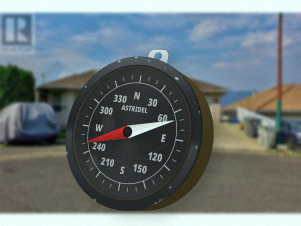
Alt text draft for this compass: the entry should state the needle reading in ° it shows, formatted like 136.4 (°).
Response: 250 (°)
